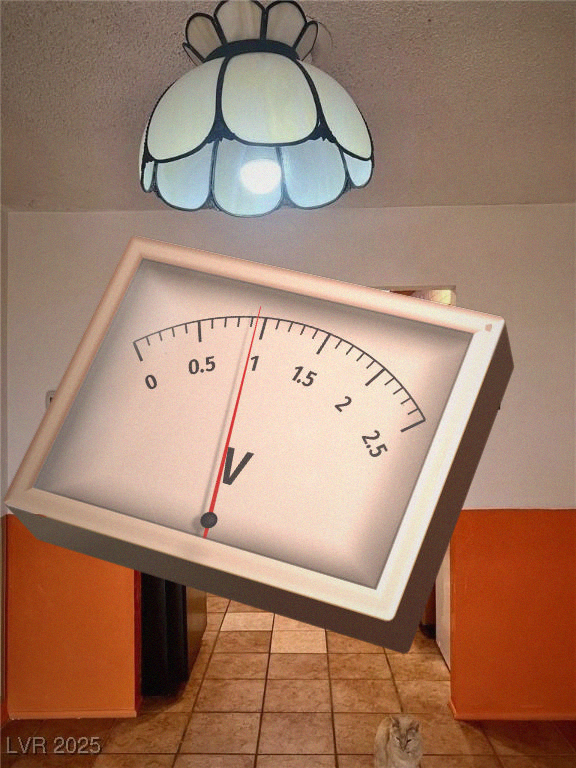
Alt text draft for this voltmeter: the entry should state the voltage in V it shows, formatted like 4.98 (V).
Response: 0.95 (V)
